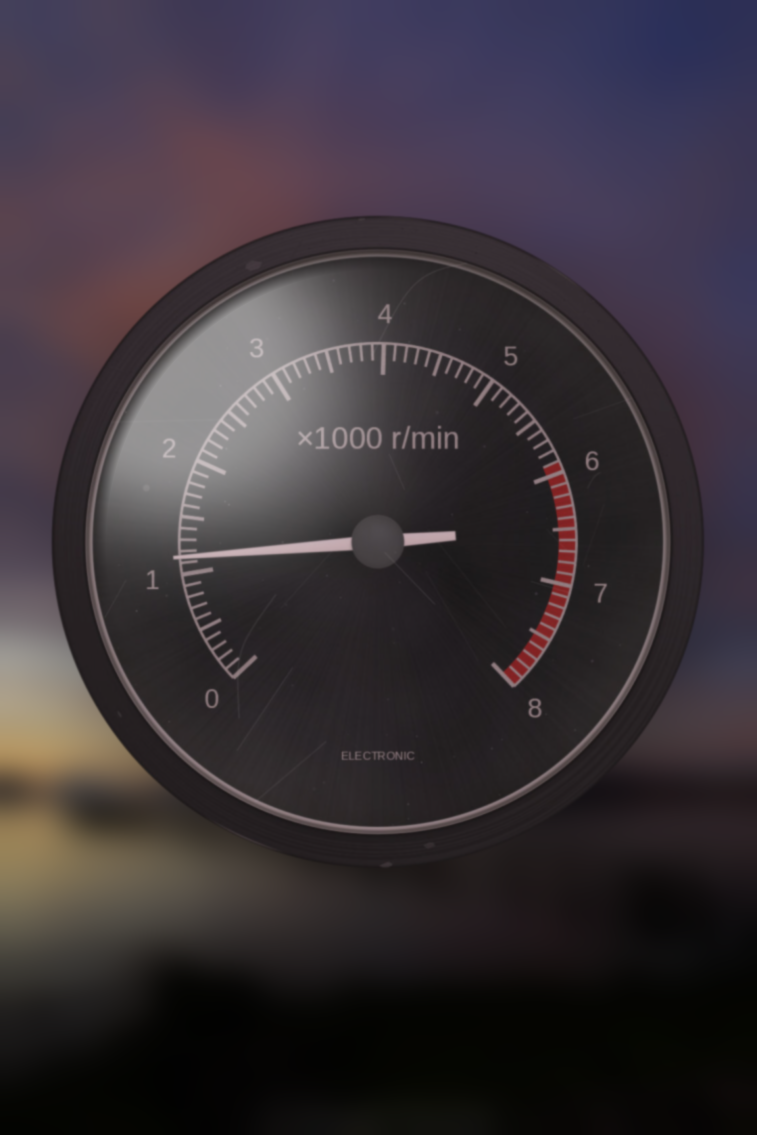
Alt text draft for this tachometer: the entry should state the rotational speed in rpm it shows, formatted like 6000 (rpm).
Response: 1150 (rpm)
